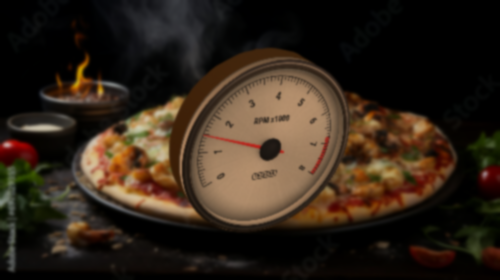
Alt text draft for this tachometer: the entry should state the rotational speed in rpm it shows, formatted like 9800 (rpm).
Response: 1500 (rpm)
